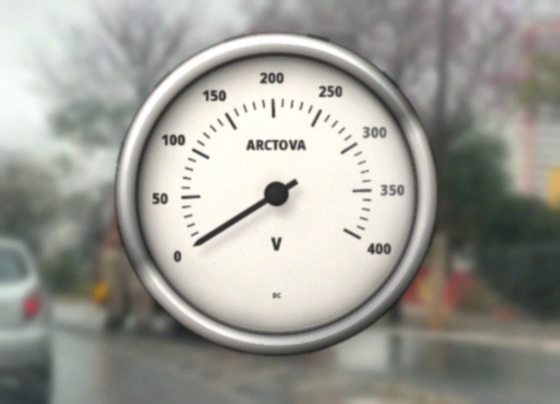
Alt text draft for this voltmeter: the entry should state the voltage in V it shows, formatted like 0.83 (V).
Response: 0 (V)
